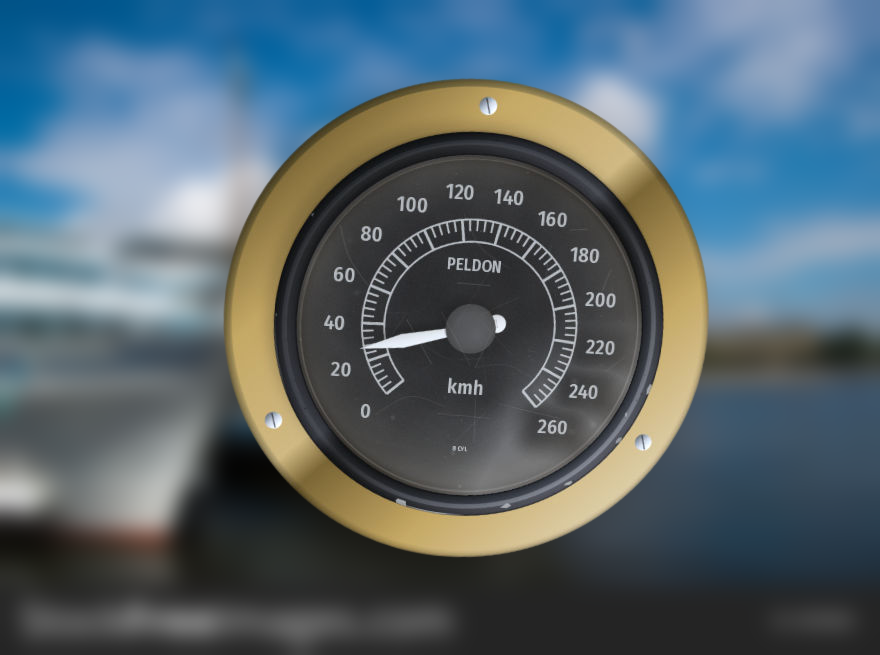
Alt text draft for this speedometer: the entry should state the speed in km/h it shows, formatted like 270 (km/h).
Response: 28 (km/h)
